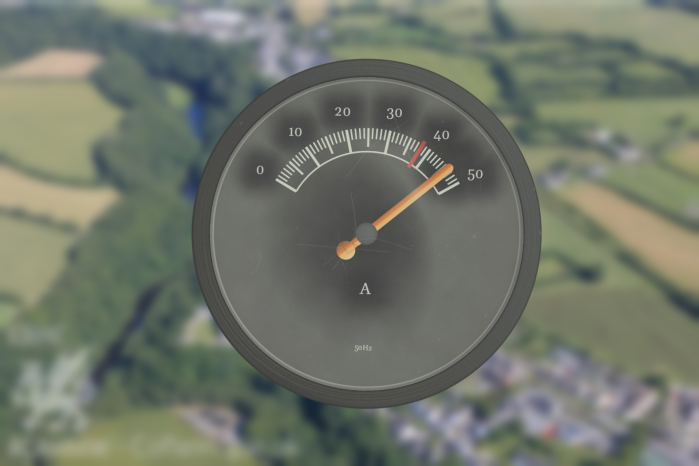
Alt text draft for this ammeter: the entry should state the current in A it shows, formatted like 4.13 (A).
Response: 46 (A)
